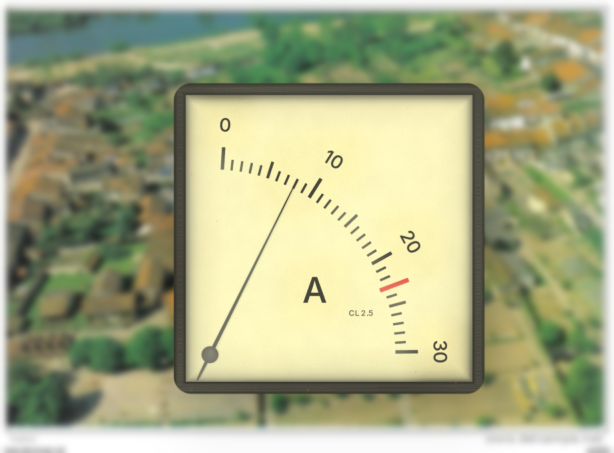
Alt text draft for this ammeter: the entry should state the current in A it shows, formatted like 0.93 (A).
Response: 8 (A)
